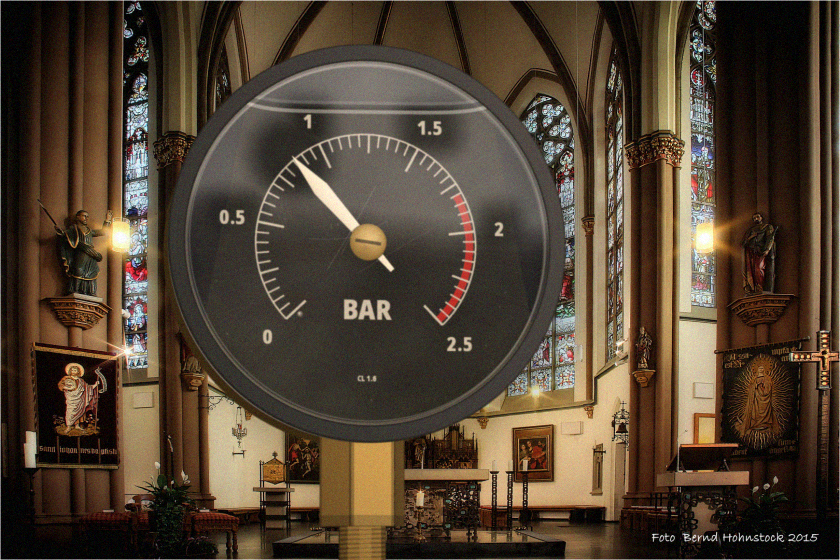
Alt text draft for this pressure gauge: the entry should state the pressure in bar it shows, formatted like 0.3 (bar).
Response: 0.85 (bar)
